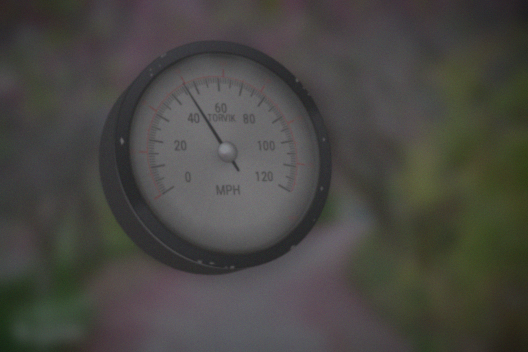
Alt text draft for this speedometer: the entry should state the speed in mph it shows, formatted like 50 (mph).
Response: 45 (mph)
